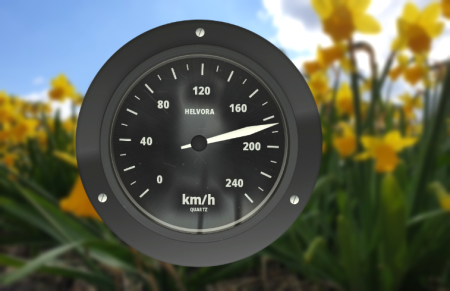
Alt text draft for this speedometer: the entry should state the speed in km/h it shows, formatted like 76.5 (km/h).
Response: 185 (km/h)
